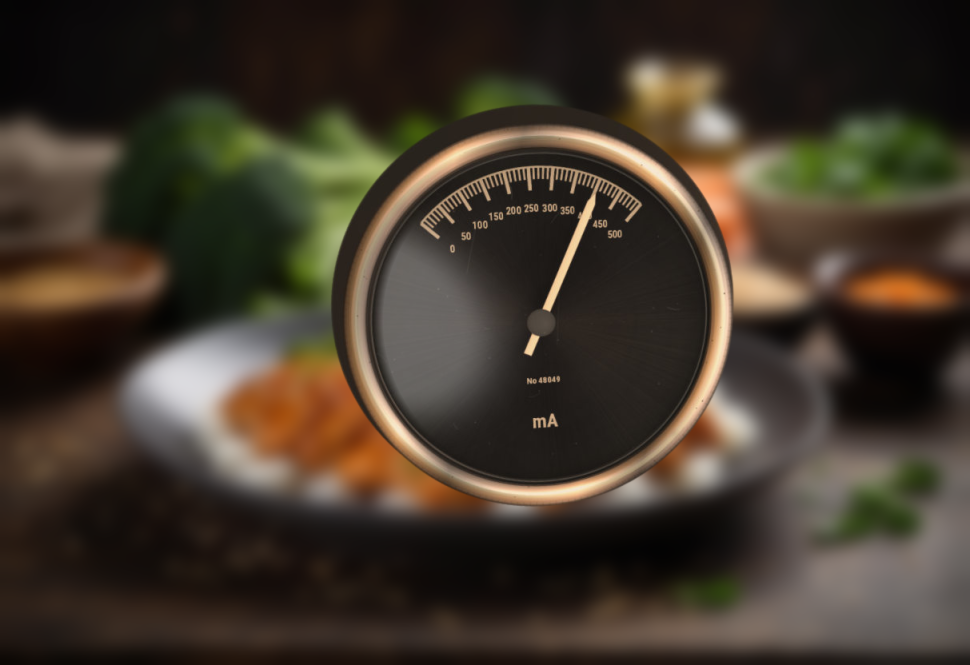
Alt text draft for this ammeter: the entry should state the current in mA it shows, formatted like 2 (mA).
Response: 400 (mA)
